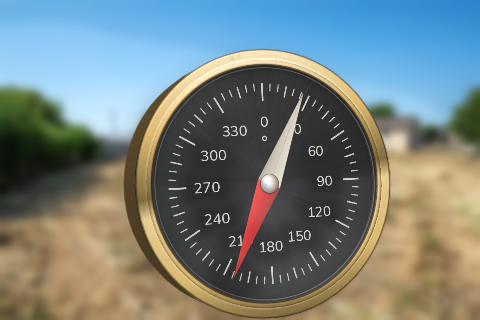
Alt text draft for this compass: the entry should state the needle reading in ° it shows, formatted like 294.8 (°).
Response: 205 (°)
